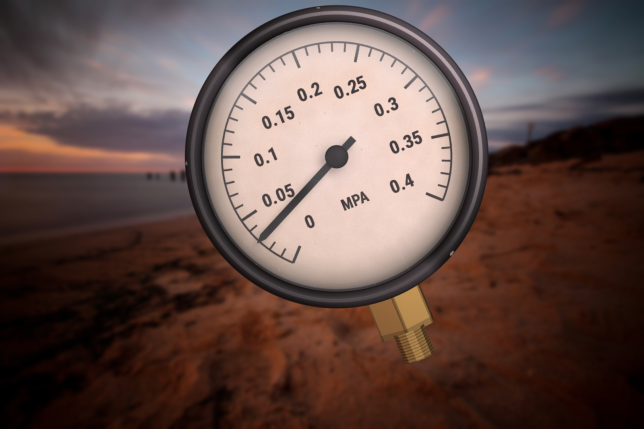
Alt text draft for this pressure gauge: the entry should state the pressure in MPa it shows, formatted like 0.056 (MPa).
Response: 0.03 (MPa)
